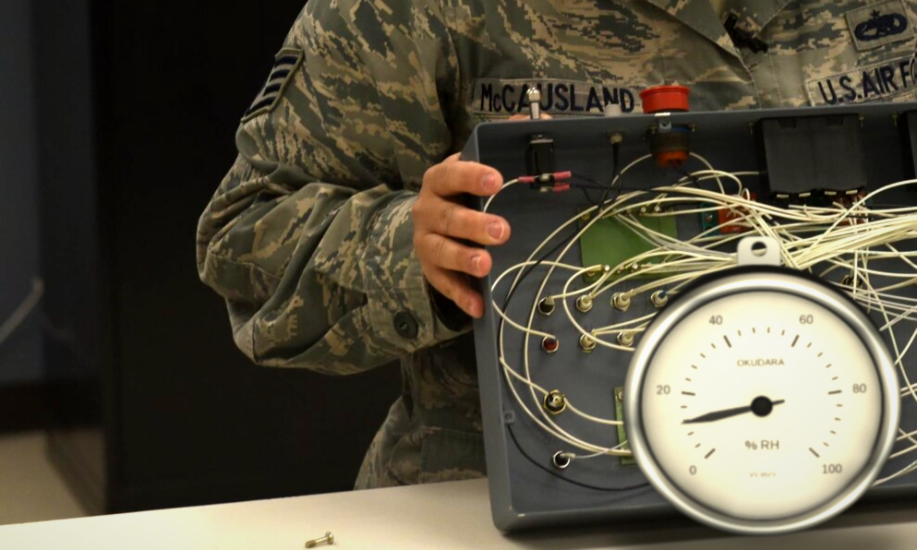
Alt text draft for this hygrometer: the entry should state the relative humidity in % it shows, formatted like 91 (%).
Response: 12 (%)
